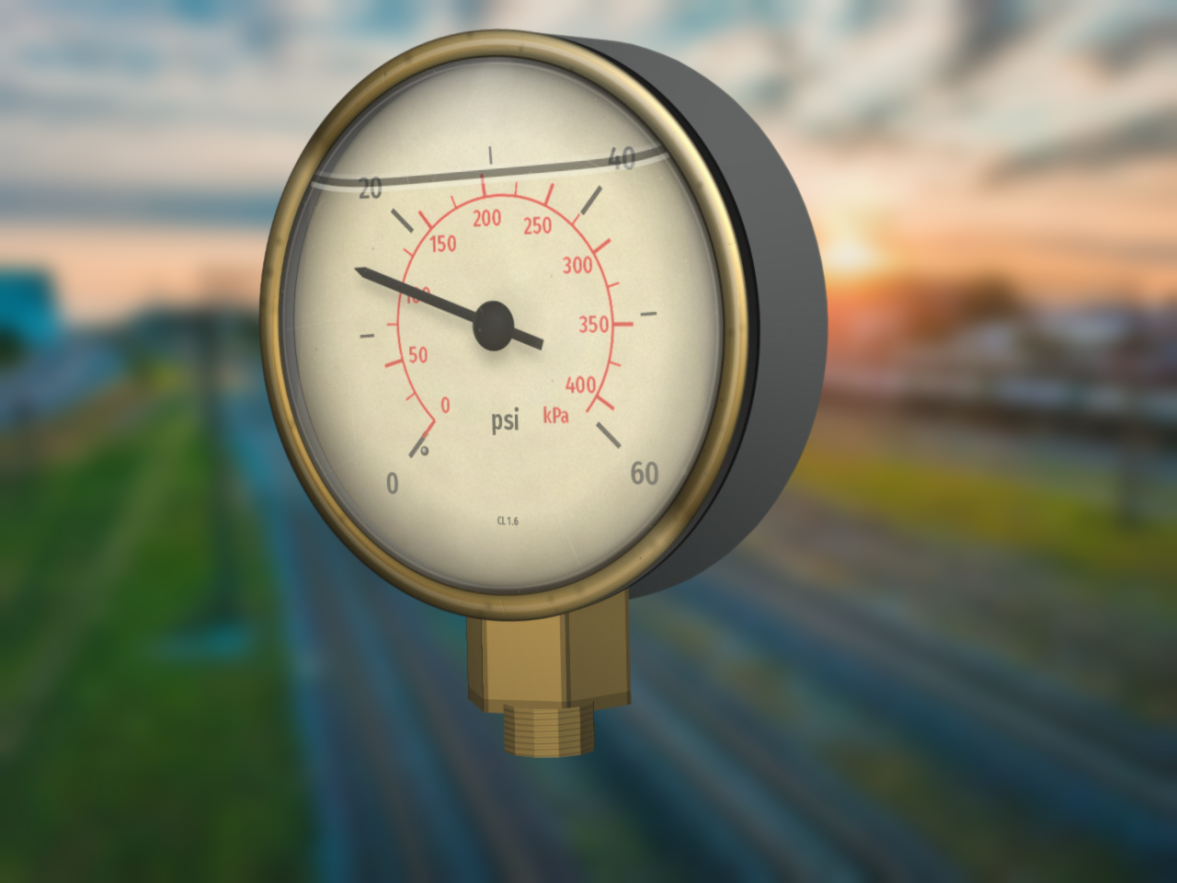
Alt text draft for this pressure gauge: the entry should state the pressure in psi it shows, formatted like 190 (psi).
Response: 15 (psi)
